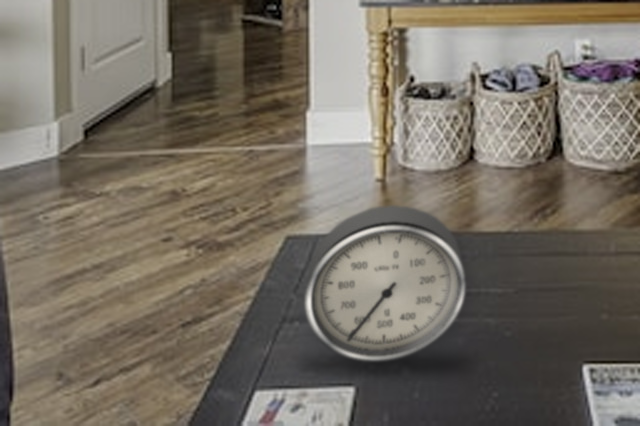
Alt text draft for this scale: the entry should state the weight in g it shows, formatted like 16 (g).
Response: 600 (g)
